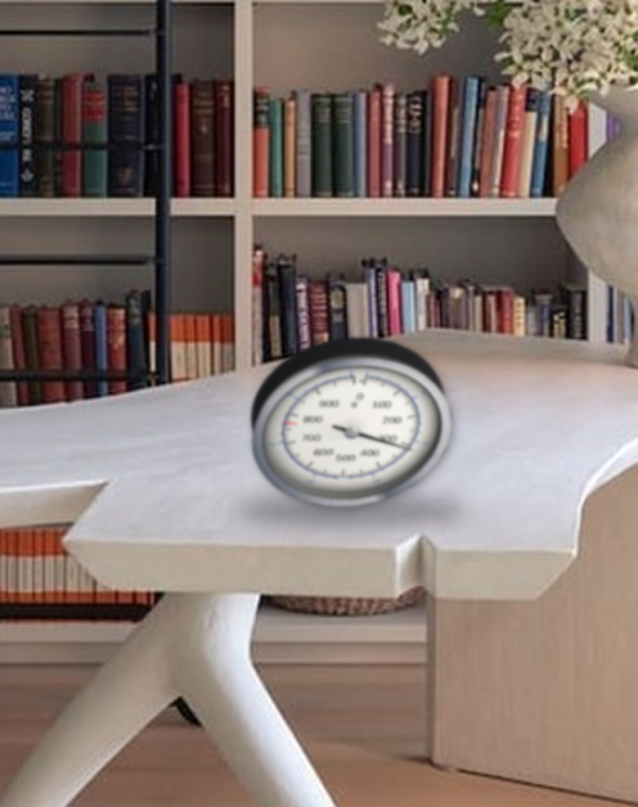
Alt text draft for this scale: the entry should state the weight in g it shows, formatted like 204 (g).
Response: 300 (g)
